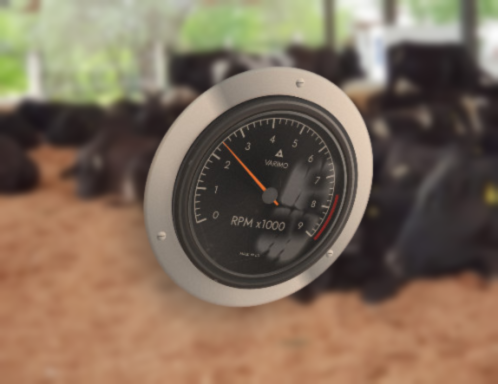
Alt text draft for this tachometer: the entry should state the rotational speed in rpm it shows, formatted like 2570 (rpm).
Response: 2400 (rpm)
